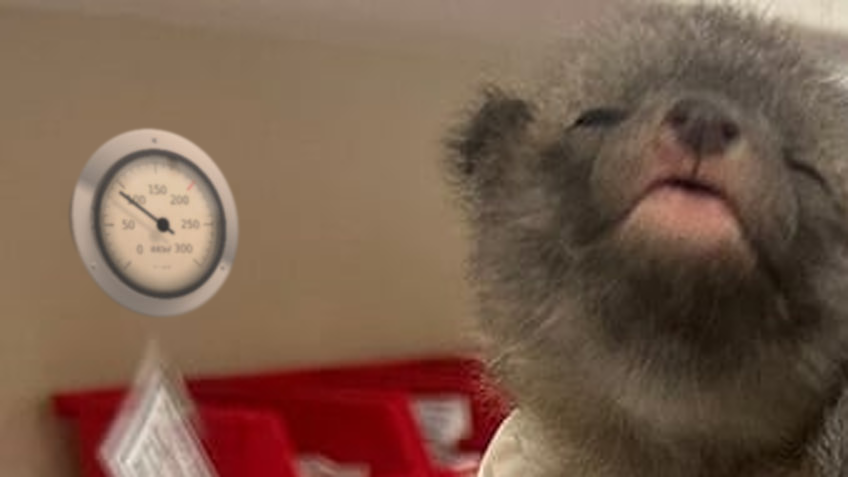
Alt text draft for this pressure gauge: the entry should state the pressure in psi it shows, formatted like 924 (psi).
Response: 90 (psi)
